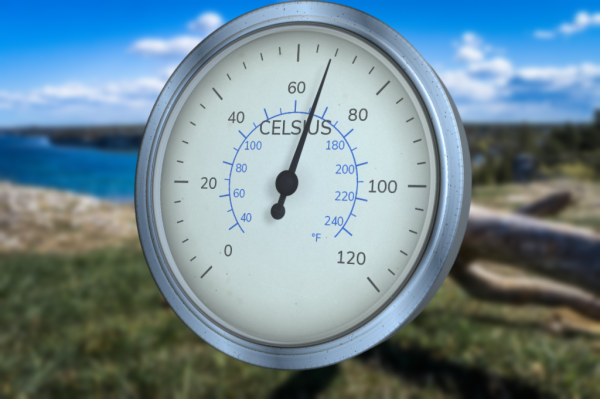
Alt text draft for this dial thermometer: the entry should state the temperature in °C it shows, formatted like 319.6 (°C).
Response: 68 (°C)
